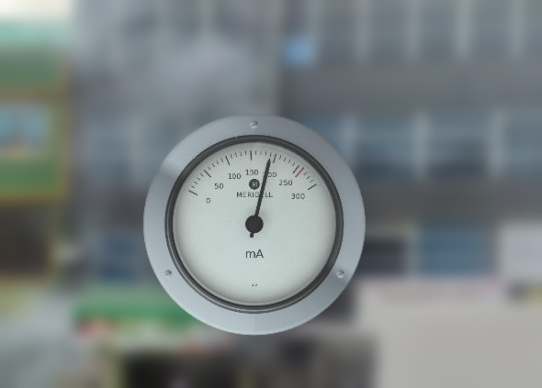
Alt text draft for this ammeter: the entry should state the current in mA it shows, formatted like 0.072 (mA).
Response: 190 (mA)
